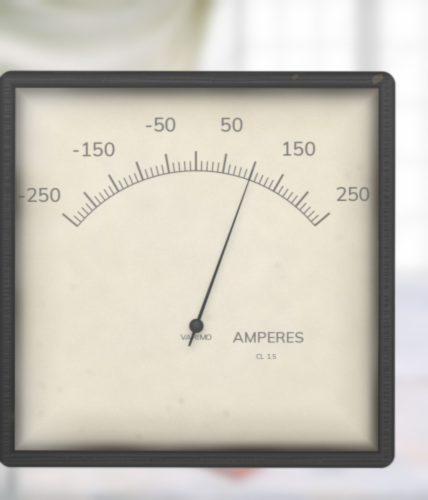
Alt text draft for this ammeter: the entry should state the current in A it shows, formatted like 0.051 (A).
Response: 100 (A)
